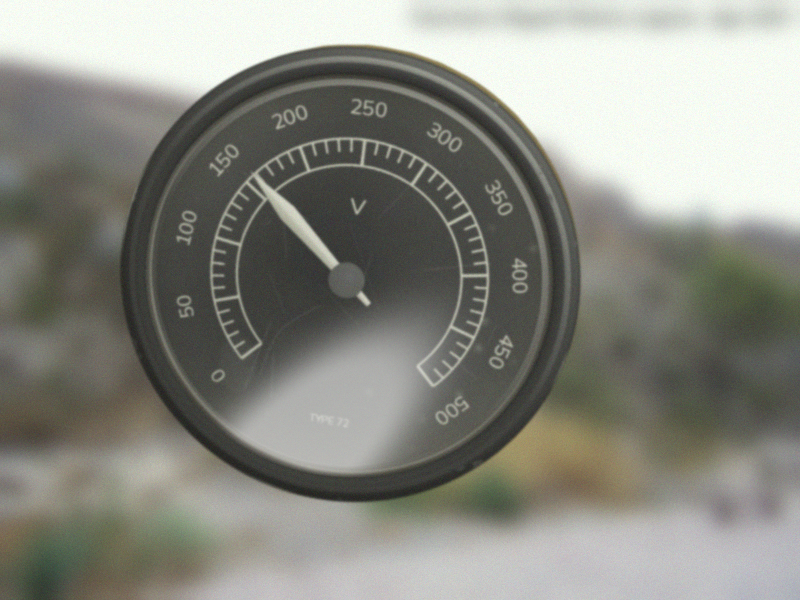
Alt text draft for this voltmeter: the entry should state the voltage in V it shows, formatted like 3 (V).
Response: 160 (V)
